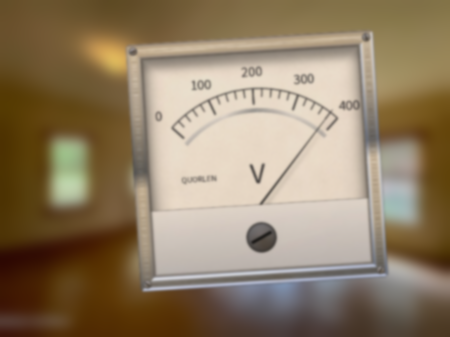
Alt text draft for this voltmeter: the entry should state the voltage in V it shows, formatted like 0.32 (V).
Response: 380 (V)
